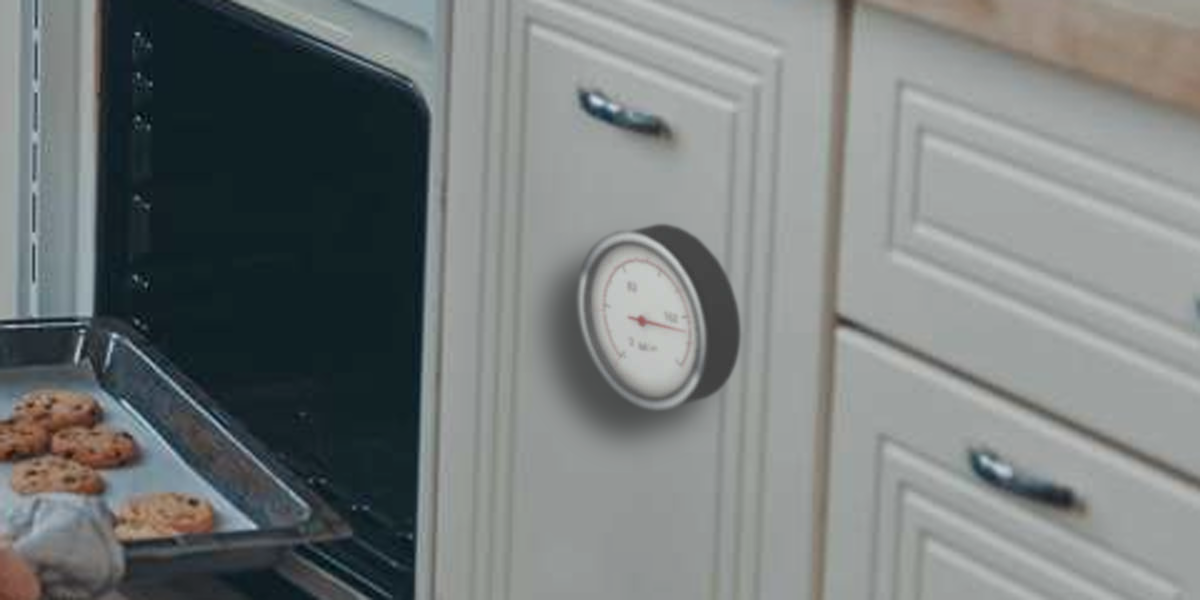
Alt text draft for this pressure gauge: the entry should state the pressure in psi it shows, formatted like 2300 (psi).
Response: 170 (psi)
